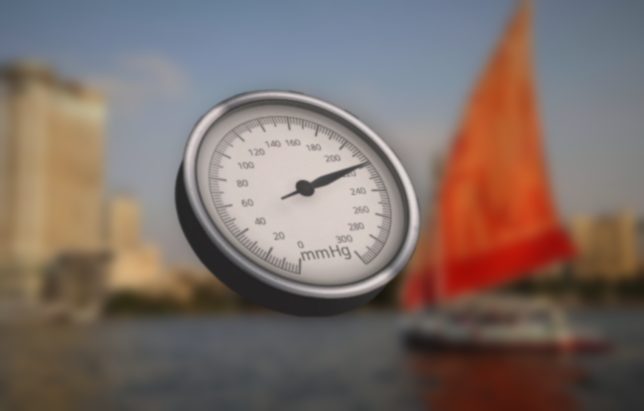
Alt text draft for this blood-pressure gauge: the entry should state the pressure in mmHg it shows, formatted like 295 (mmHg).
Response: 220 (mmHg)
